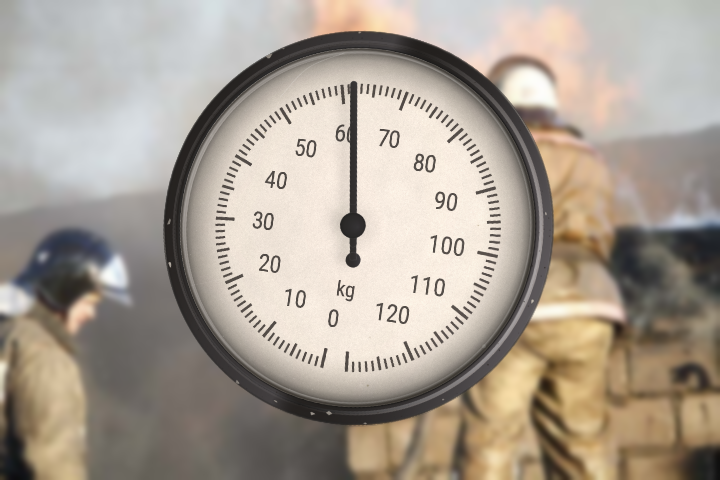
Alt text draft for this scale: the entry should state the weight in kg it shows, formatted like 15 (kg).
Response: 62 (kg)
